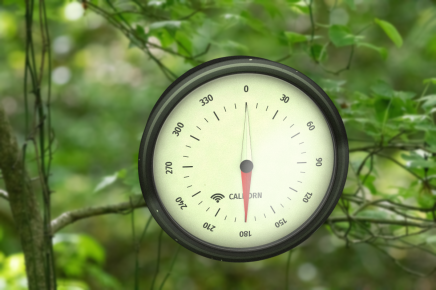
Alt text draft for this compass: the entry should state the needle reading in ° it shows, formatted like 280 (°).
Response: 180 (°)
